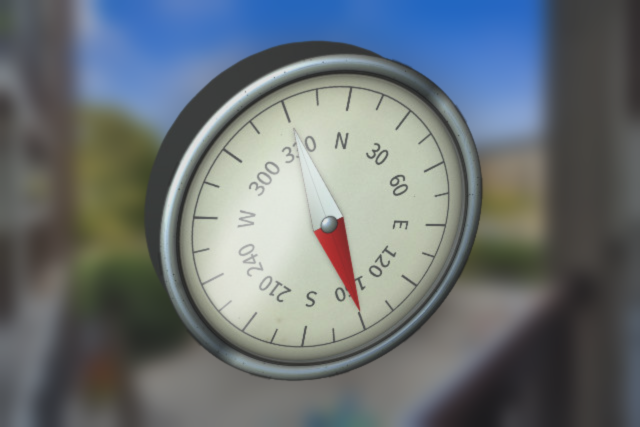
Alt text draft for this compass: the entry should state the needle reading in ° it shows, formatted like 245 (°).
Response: 150 (°)
